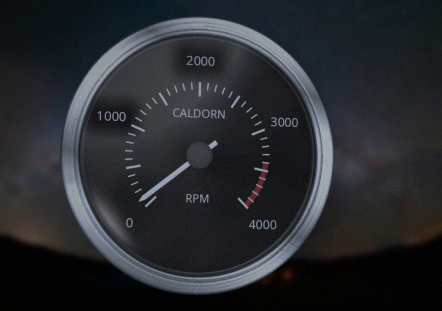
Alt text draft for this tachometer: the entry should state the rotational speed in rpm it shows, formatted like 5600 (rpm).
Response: 100 (rpm)
